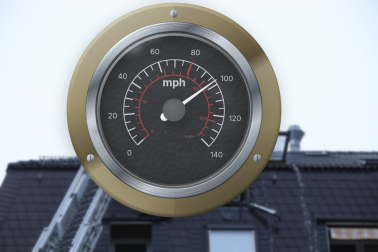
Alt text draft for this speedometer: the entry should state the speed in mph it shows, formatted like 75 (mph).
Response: 97.5 (mph)
